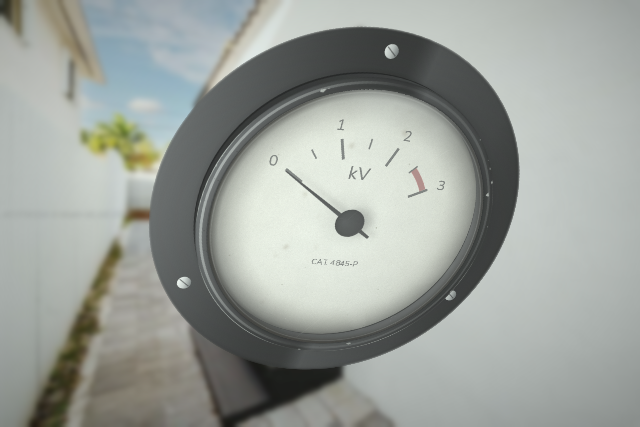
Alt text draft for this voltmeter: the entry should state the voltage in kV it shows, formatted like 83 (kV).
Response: 0 (kV)
